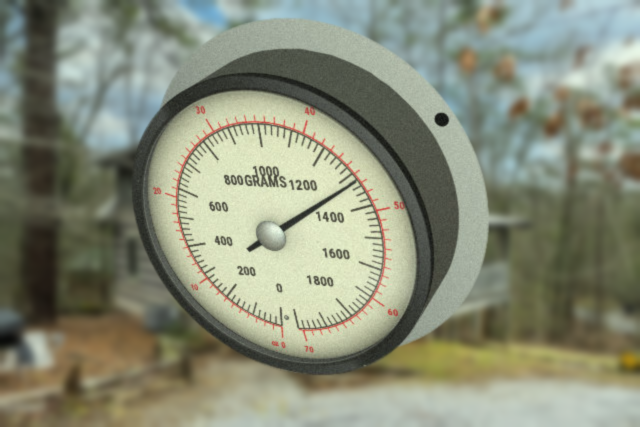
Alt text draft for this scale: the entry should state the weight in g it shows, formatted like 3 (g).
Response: 1320 (g)
